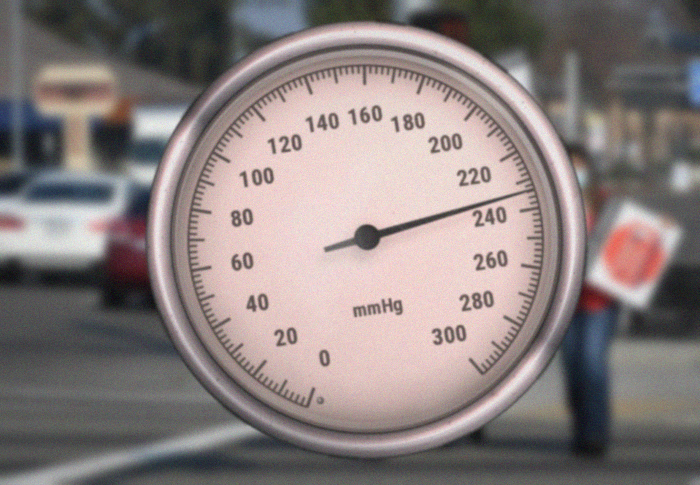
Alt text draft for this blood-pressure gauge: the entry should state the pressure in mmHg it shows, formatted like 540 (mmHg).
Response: 234 (mmHg)
